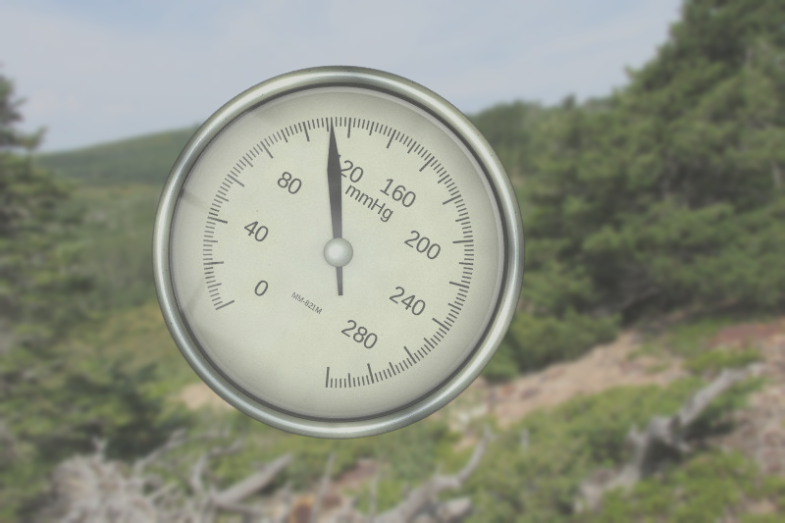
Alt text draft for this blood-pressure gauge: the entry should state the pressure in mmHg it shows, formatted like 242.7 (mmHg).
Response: 112 (mmHg)
